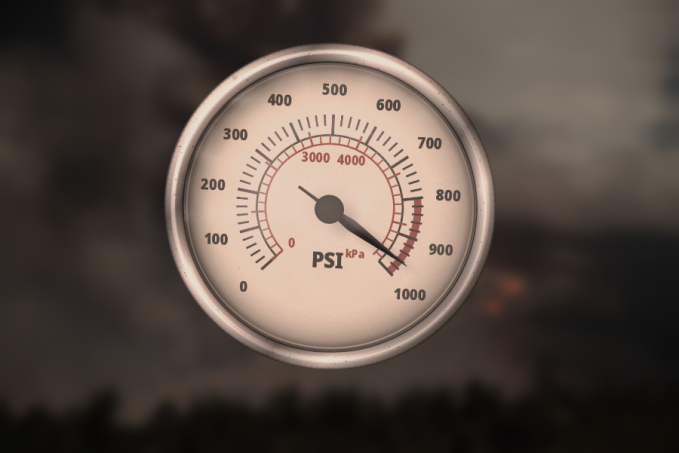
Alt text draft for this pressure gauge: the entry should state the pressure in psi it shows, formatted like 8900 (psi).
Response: 960 (psi)
